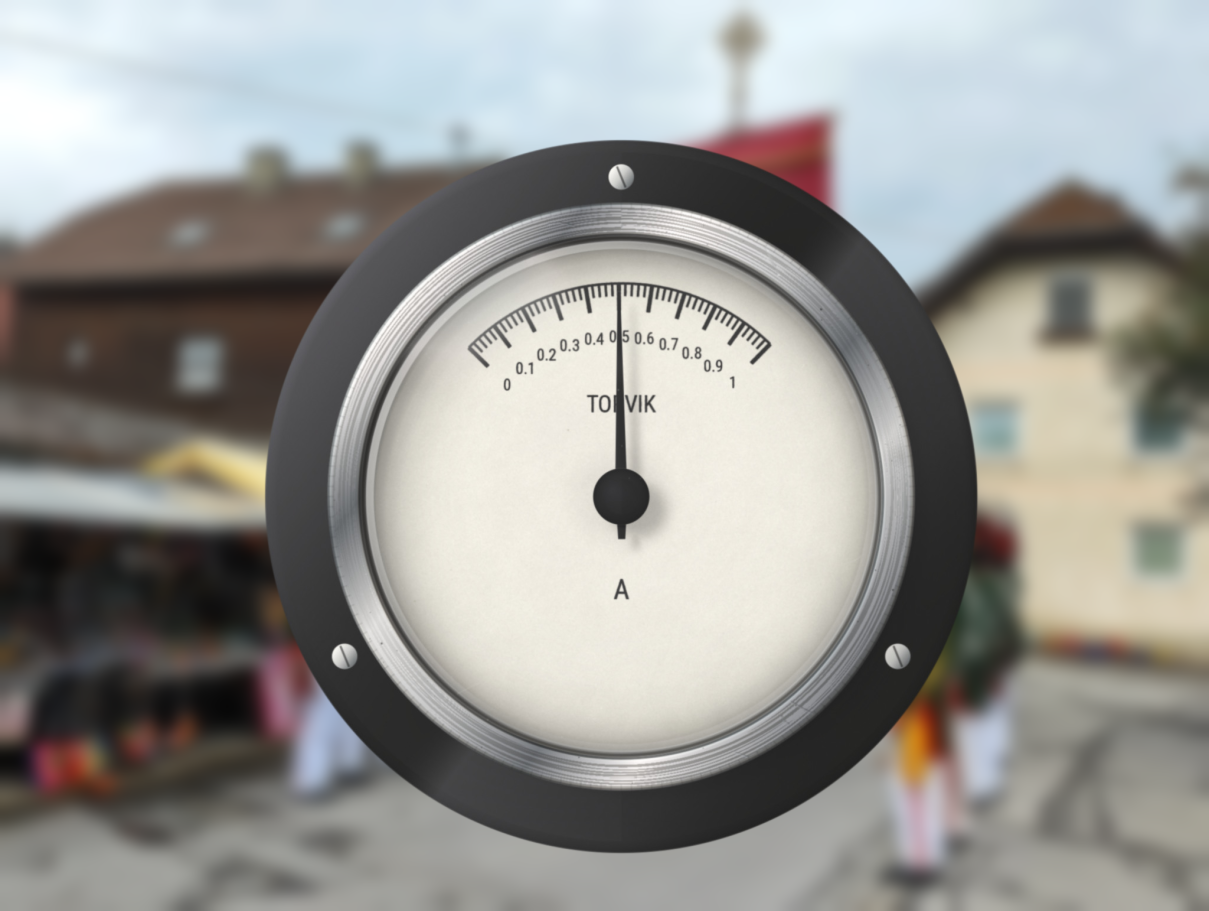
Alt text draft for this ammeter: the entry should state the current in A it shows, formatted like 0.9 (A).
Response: 0.5 (A)
